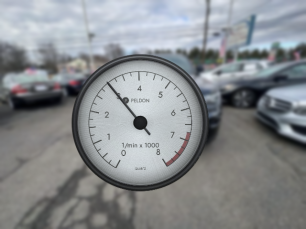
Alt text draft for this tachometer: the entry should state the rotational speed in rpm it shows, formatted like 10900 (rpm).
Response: 3000 (rpm)
